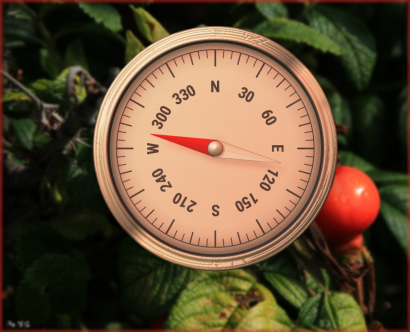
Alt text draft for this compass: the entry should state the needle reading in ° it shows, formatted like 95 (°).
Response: 282.5 (°)
